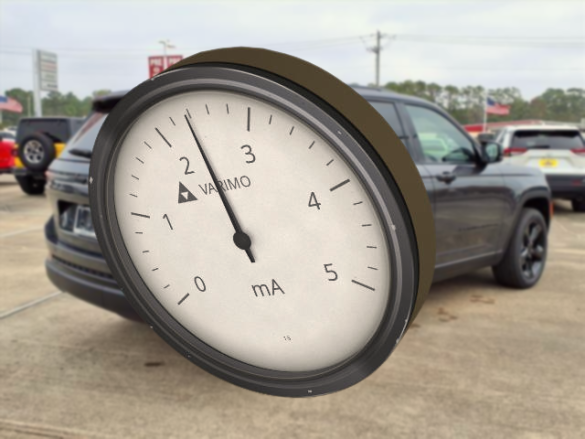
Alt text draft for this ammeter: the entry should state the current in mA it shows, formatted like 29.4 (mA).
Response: 2.4 (mA)
